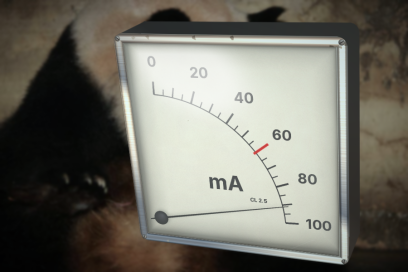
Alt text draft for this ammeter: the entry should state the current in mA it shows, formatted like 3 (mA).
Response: 90 (mA)
